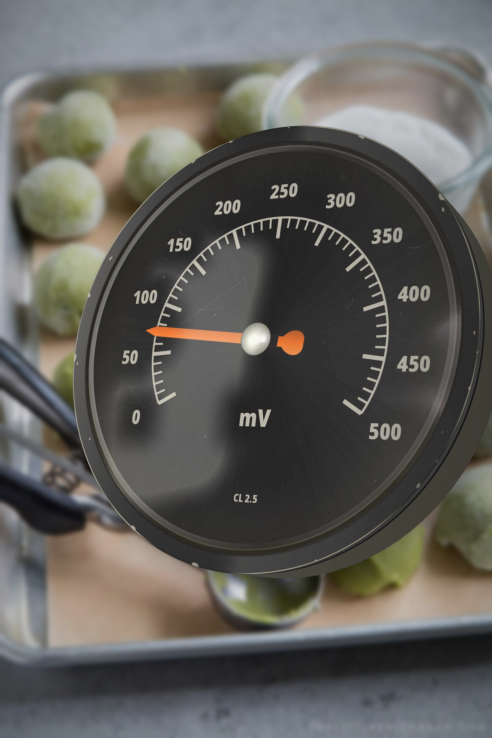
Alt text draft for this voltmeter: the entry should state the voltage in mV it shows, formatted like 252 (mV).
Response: 70 (mV)
